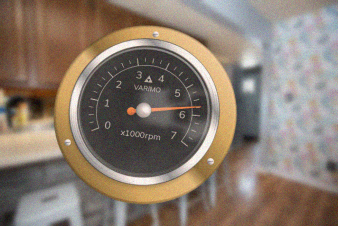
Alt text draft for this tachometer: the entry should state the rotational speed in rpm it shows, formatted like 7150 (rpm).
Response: 5750 (rpm)
